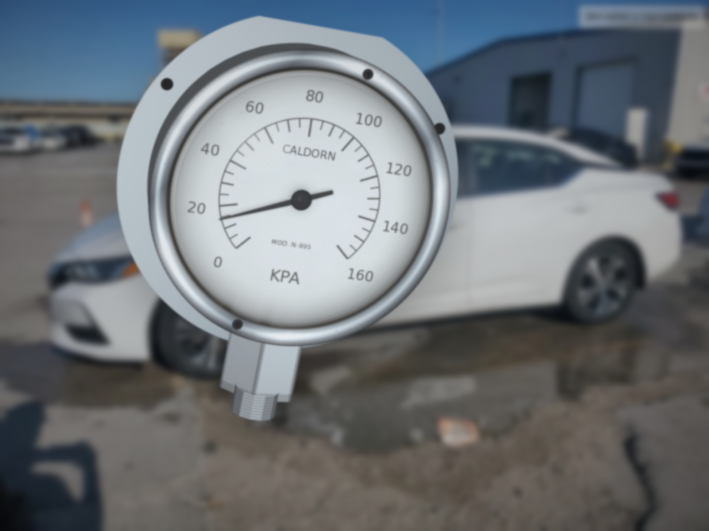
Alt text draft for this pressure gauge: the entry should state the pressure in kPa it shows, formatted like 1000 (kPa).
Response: 15 (kPa)
